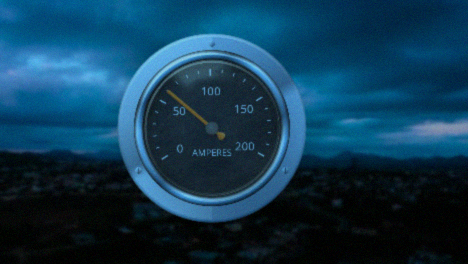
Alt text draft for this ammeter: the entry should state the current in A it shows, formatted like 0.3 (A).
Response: 60 (A)
